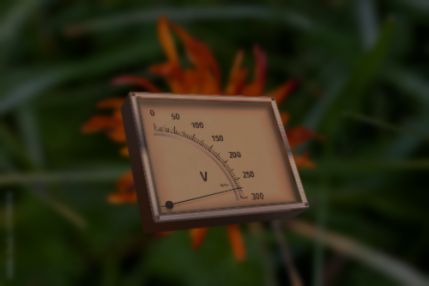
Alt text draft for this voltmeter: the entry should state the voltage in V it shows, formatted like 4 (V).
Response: 275 (V)
